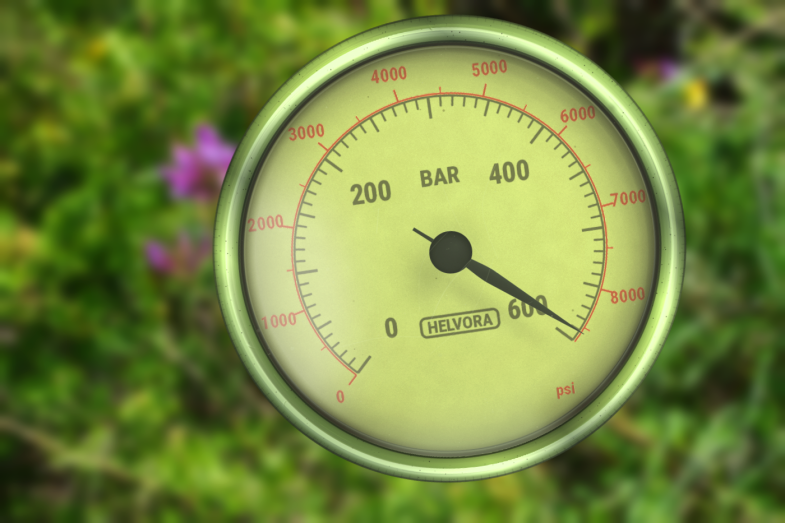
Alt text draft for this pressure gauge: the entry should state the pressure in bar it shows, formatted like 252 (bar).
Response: 590 (bar)
